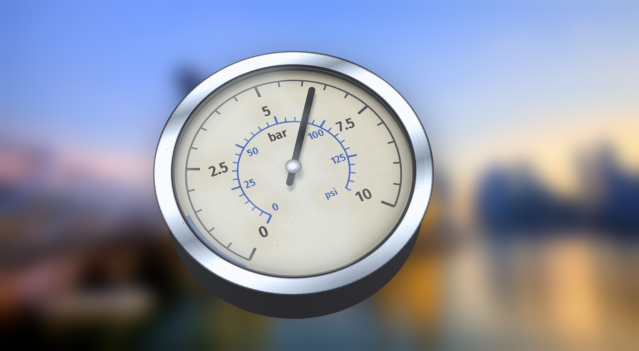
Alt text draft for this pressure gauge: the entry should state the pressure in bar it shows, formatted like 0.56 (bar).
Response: 6.25 (bar)
